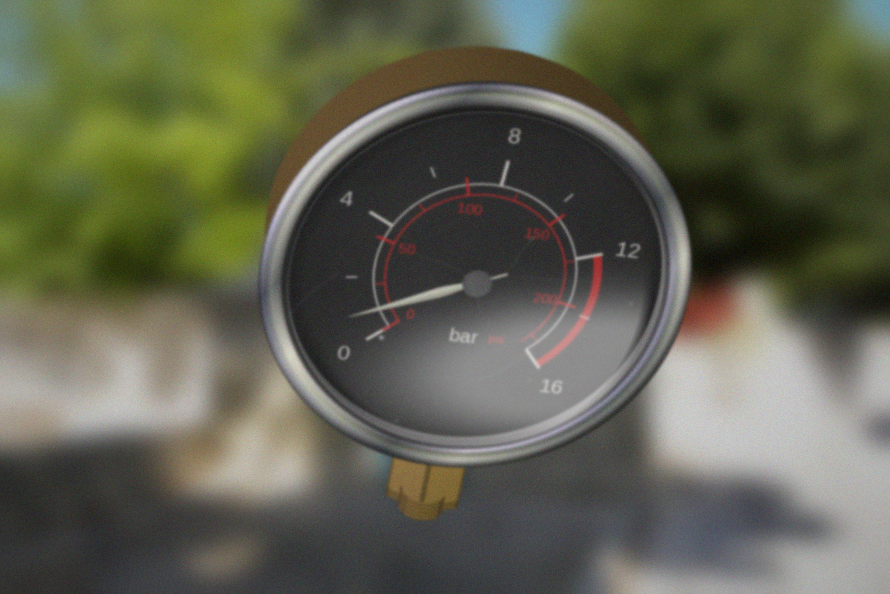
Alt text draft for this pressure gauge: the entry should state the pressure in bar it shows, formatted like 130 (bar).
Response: 1 (bar)
